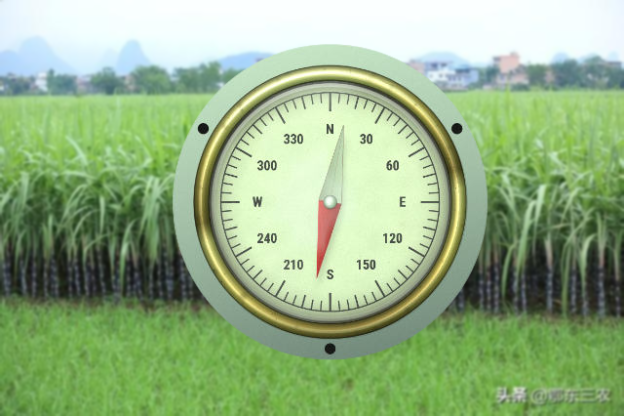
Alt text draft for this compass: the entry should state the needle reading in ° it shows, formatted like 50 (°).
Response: 190 (°)
